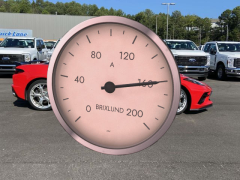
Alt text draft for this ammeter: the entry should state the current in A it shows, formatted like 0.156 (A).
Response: 160 (A)
